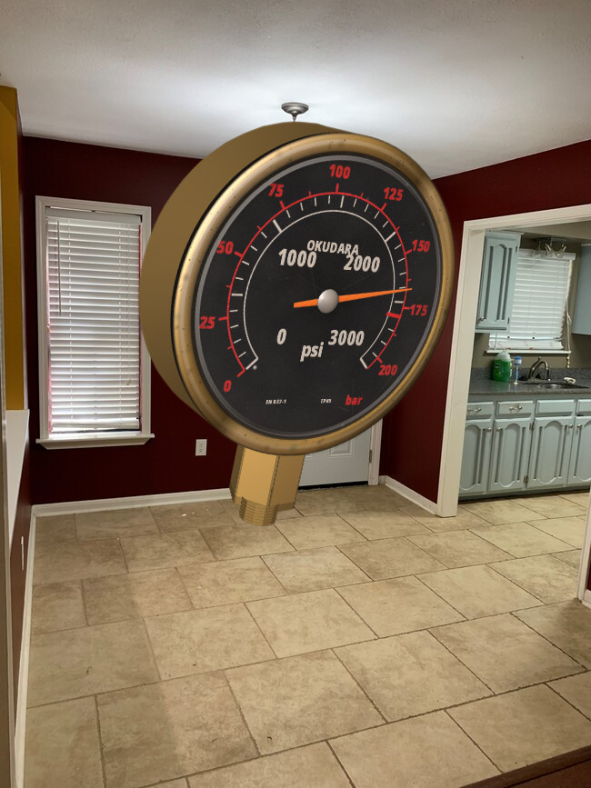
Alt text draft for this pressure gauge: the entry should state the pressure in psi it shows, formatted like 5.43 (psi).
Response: 2400 (psi)
